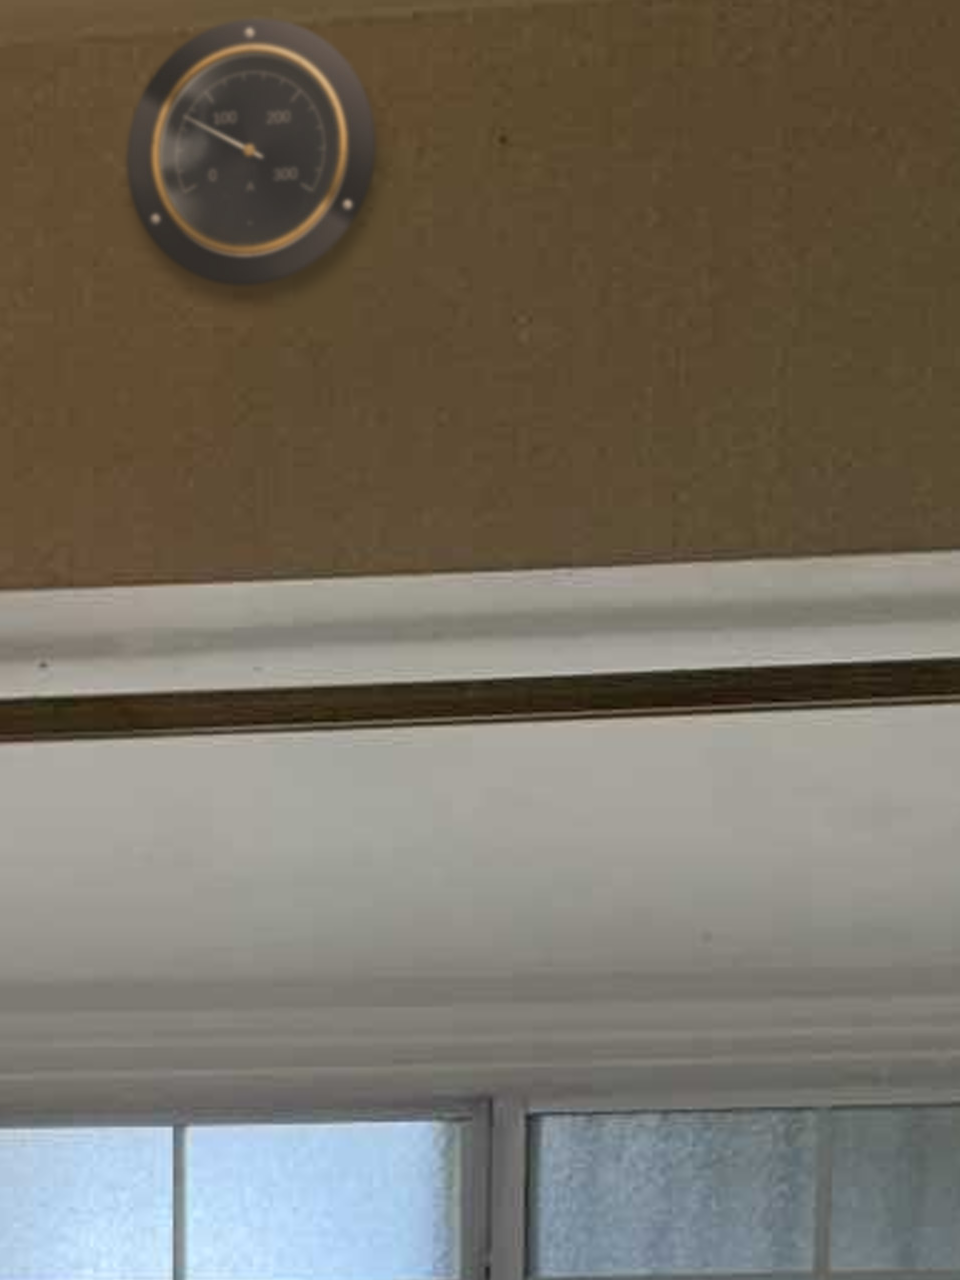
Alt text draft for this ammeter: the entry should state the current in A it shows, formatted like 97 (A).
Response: 70 (A)
